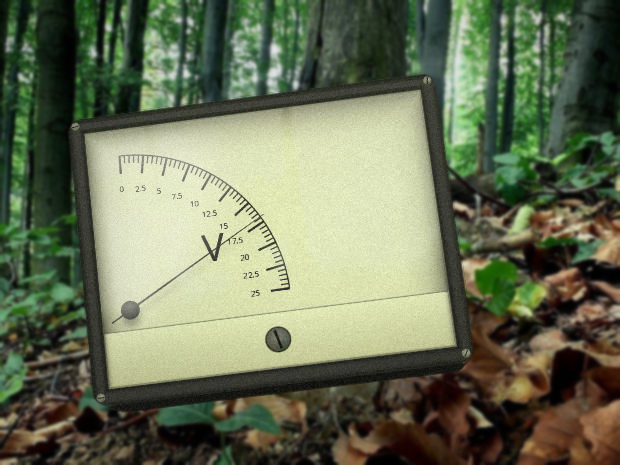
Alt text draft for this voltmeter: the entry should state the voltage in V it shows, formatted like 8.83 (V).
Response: 17 (V)
